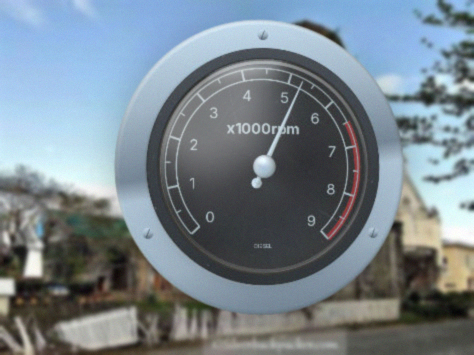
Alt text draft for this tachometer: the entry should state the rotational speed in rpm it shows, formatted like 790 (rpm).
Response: 5250 (rpm)
